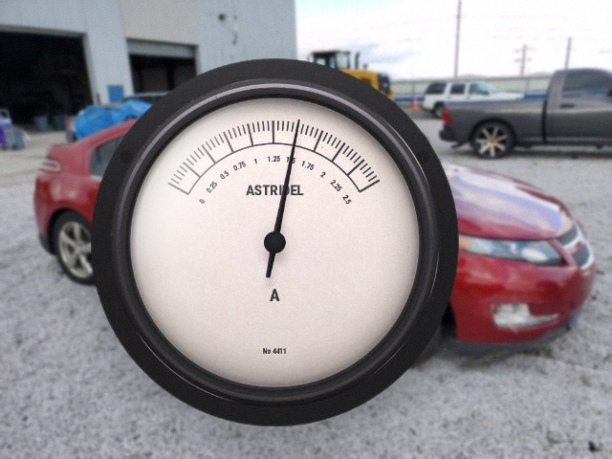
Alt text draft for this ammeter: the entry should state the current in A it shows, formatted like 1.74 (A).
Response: 1.5 (A)
